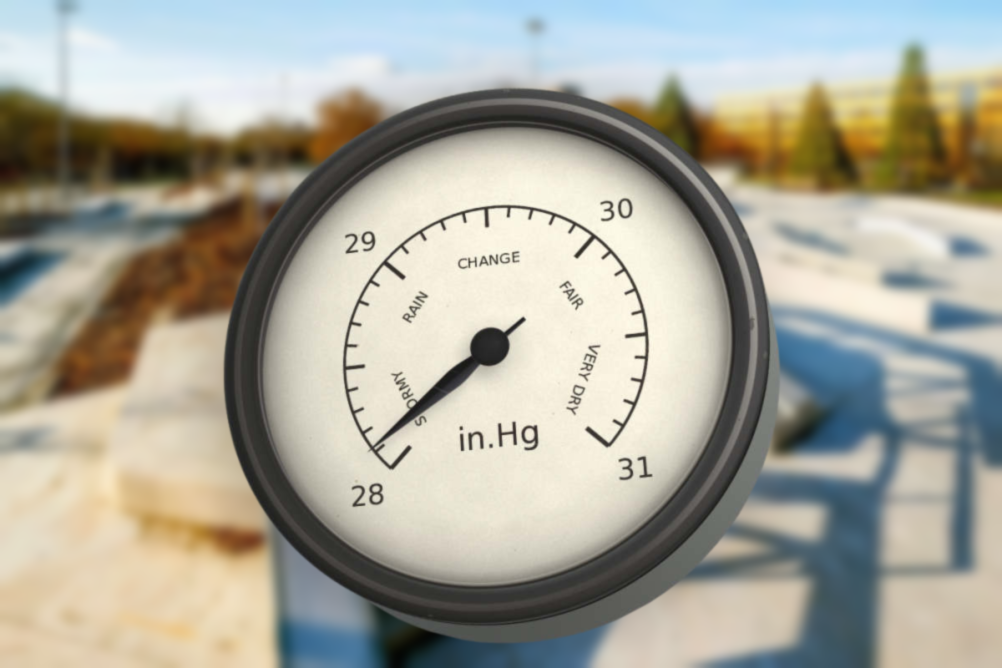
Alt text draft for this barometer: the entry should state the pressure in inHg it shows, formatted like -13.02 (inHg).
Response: 28.1 (inHg)
